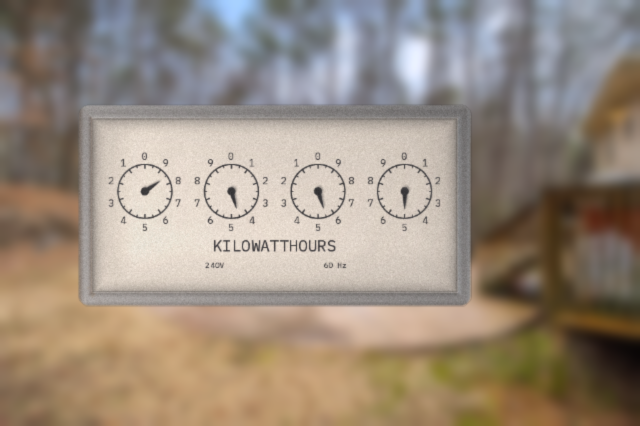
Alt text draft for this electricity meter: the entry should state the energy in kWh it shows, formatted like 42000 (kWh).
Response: 8455 (kWh)
